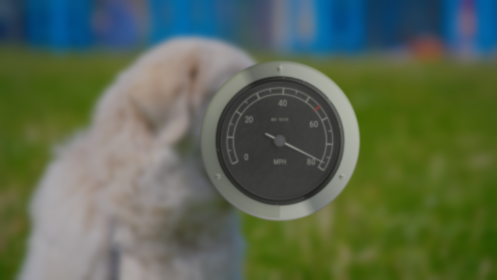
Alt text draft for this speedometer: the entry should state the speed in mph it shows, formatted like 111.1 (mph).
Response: 77.5 (mph)
